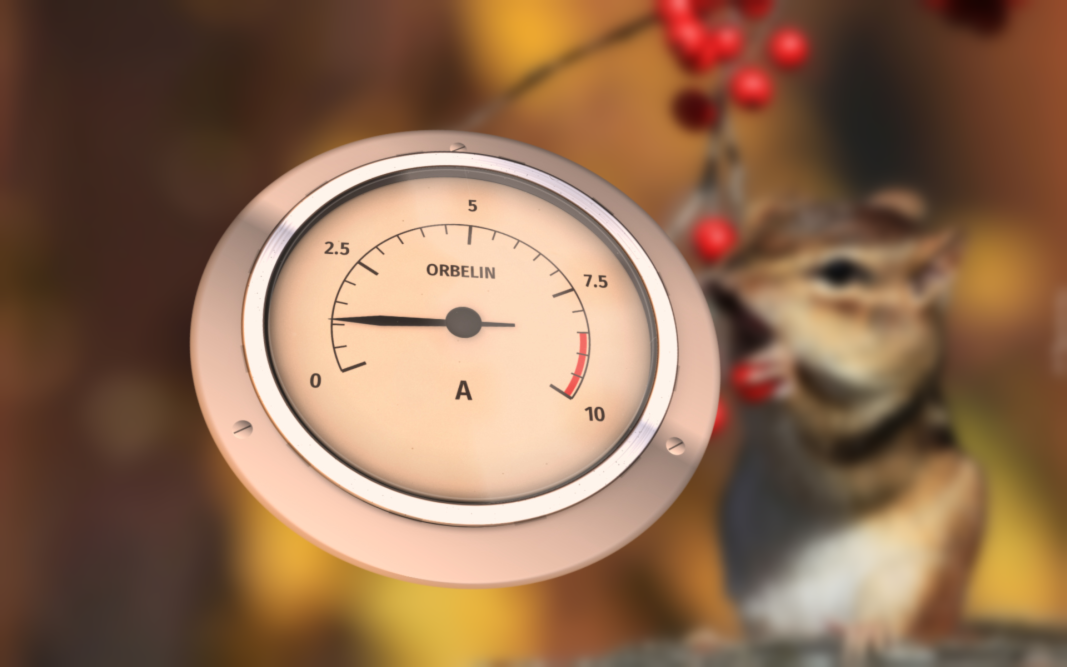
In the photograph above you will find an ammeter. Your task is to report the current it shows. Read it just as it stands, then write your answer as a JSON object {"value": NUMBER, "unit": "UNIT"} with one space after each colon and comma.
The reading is {"value": 1, "unit": "A"}
